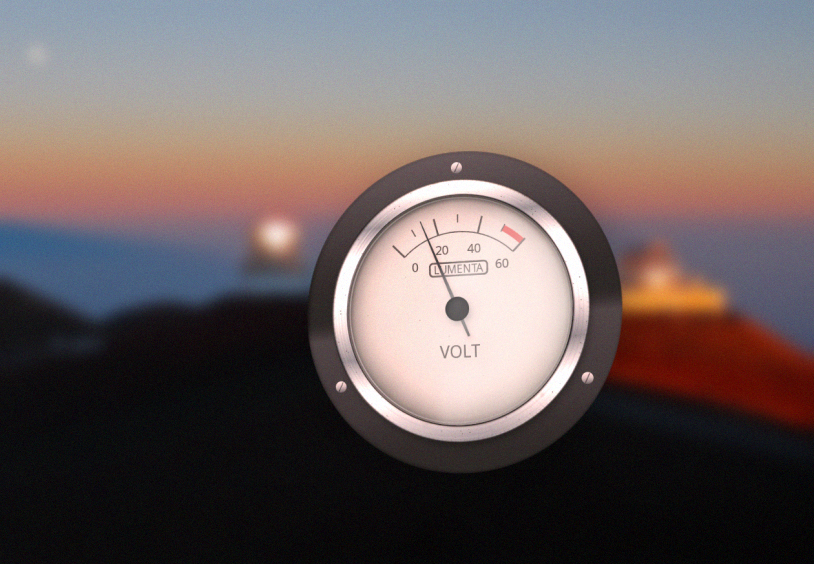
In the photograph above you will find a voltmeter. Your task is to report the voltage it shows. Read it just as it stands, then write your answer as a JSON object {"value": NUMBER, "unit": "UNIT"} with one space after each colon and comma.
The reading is {"value": 15, "unit": "V"}
